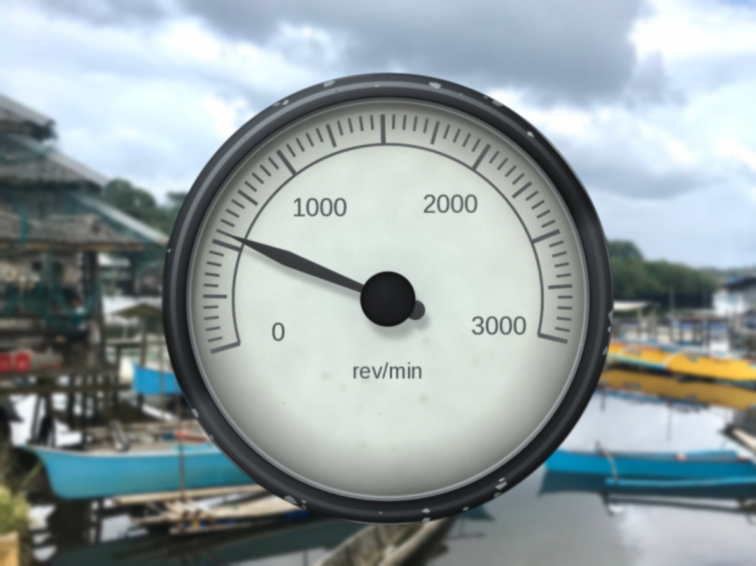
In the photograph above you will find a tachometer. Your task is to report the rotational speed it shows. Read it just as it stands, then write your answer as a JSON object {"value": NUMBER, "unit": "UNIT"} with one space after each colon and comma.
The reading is {"value": 550, "unit": "rpm"}
